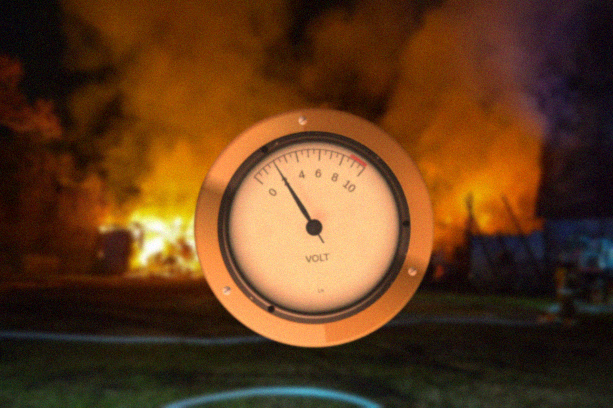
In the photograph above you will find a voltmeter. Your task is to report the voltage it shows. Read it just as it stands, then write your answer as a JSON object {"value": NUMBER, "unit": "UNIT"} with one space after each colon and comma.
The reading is {"value": 2, "unit": "V"}
